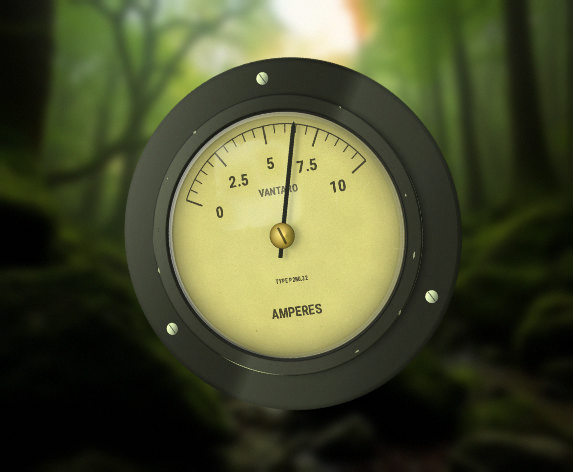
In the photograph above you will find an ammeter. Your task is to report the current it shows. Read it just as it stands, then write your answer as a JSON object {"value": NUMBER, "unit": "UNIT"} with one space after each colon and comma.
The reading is {"value": 6.5, "unit": "A"}
